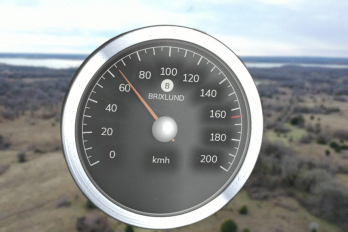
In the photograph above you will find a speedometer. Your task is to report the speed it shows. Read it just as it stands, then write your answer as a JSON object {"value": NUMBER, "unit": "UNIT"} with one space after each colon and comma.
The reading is {"value": 65, "unit": "km/h"}
